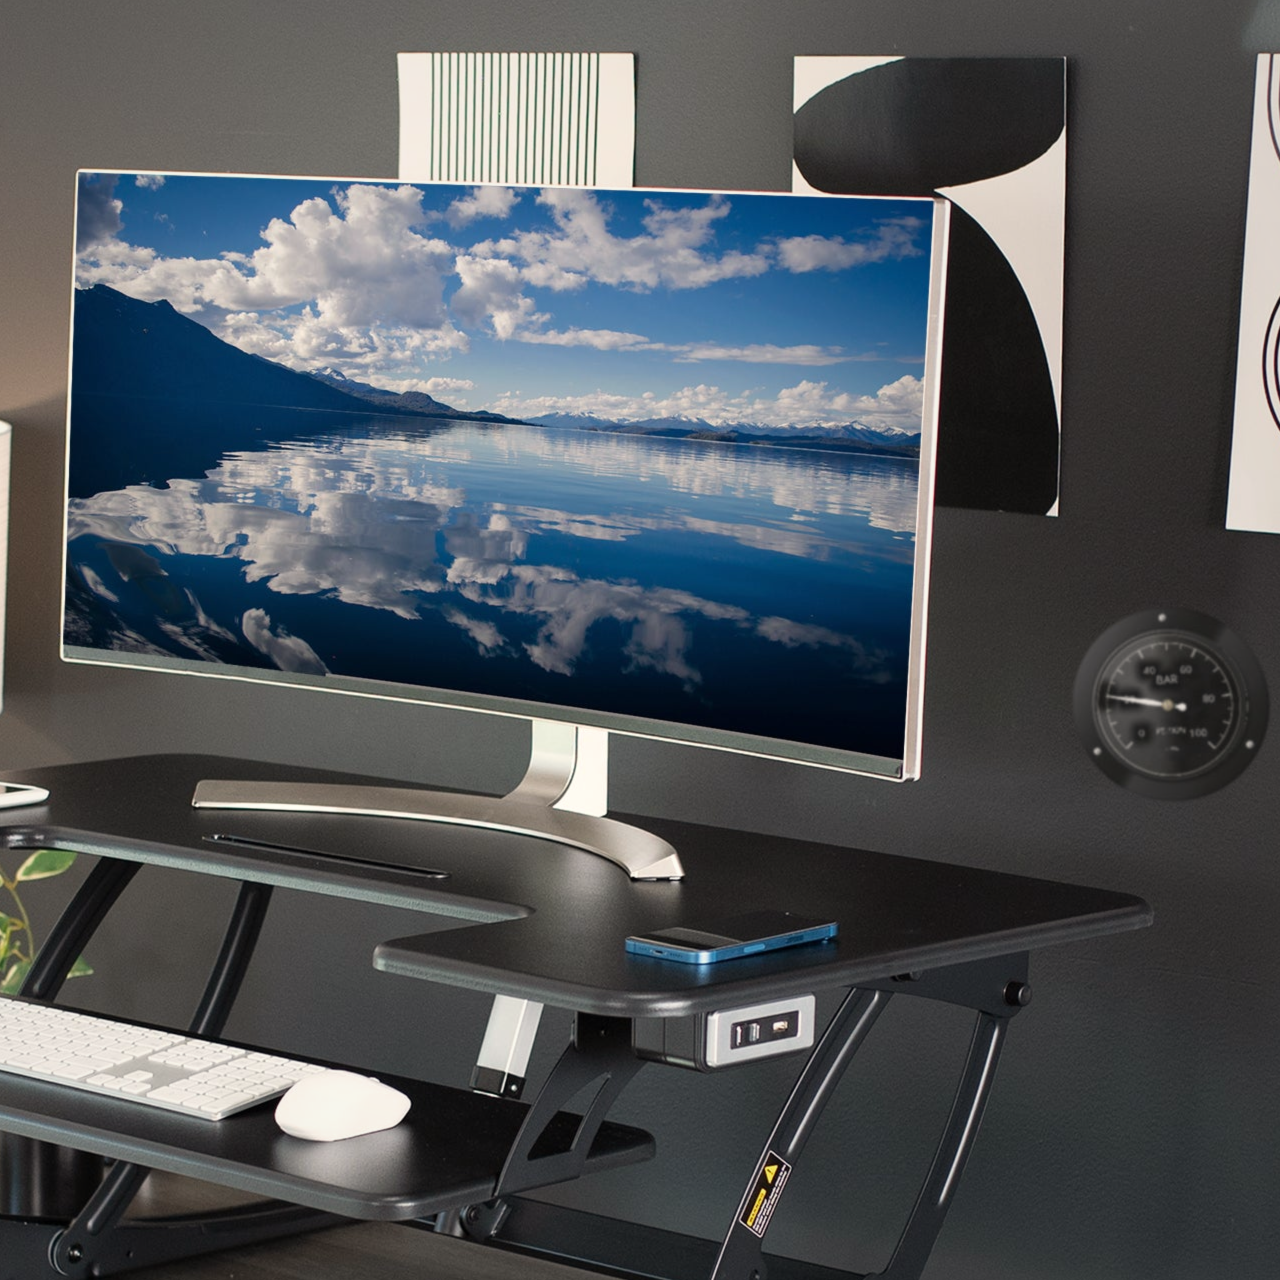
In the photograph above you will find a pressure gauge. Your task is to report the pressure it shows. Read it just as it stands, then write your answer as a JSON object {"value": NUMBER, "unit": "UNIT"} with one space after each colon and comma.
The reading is {"value": 20, "unit": "bar"}
